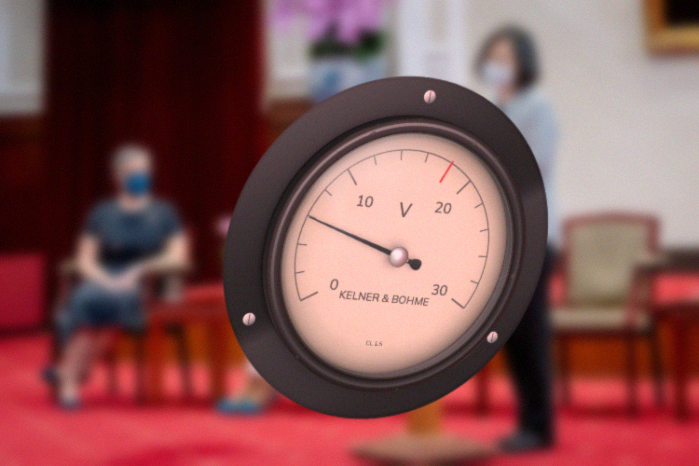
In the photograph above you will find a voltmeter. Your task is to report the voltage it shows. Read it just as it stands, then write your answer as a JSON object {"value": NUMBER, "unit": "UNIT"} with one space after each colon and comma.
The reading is {"value": 6, "unit": "V"}
